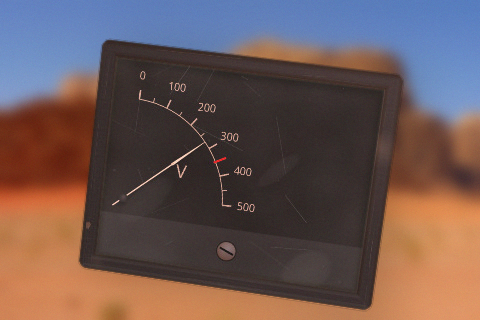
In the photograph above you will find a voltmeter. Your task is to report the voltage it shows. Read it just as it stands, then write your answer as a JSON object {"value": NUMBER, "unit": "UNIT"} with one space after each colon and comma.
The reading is {"value": 275, "unit": "V"}
